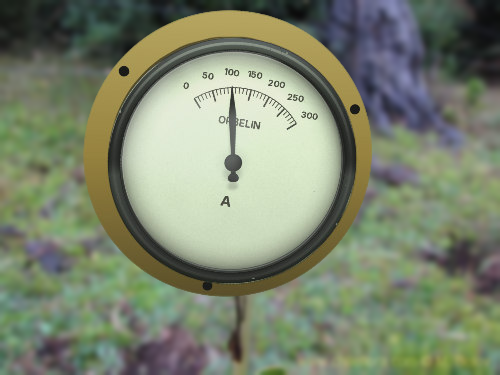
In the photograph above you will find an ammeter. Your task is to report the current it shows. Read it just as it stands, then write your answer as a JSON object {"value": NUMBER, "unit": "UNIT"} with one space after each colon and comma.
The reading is {"value": 100, "unit": "A"}
